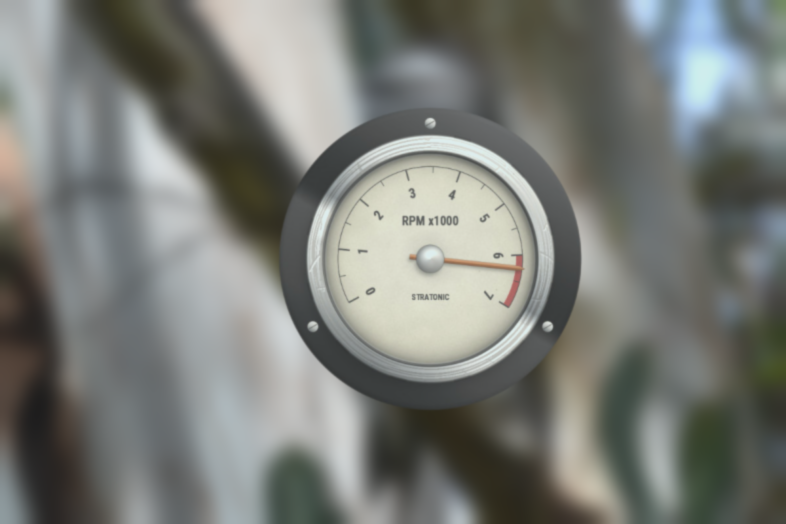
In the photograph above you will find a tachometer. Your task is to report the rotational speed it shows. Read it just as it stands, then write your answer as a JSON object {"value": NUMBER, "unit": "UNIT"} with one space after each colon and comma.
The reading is {"value": 6250, "unit": "rpm"}
